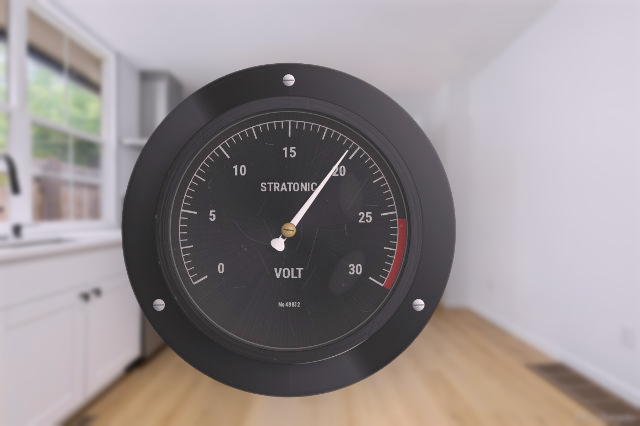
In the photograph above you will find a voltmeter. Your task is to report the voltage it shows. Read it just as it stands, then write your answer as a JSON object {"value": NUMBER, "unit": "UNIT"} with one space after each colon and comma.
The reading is {"value": 19.5, "unit": "V"}
